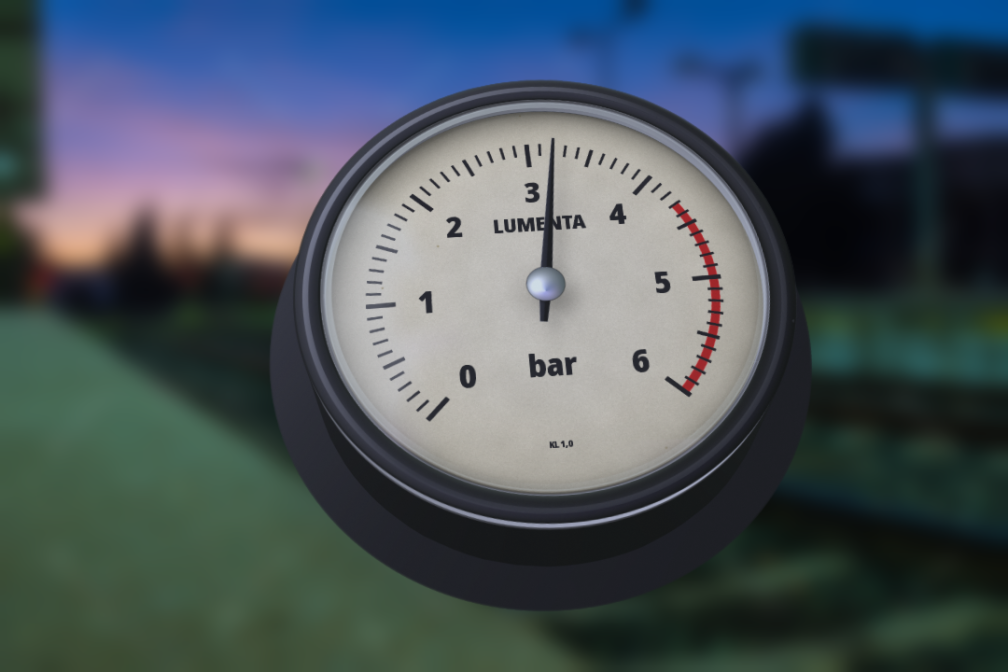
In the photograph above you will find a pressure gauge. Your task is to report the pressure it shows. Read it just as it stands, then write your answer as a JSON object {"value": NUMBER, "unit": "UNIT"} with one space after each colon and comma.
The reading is {"value": 3.2, "unit": "bar"}
